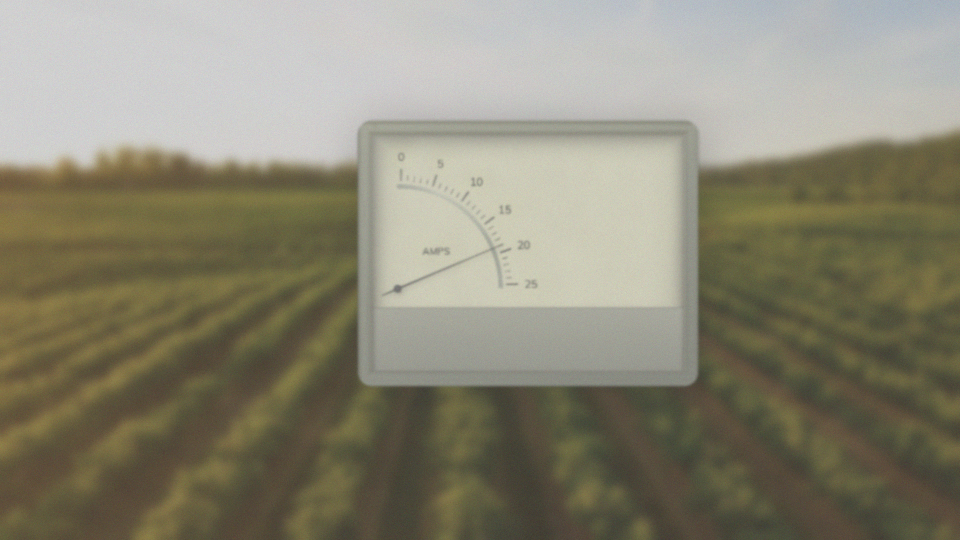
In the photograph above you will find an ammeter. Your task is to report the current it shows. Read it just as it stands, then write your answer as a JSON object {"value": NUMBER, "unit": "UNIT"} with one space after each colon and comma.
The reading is {"value": 19, "unit": "A"}
